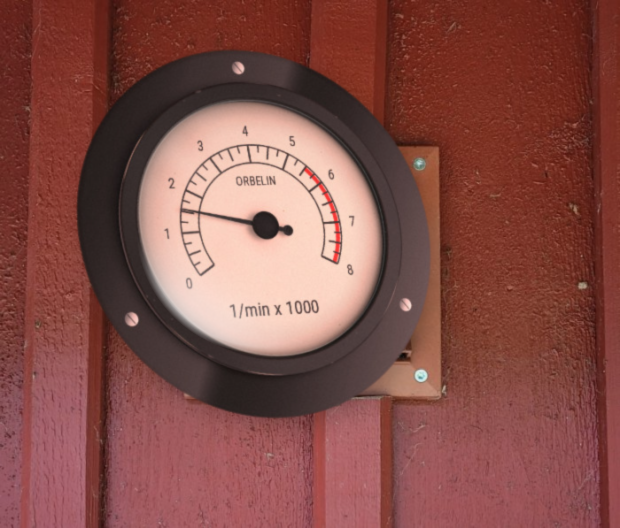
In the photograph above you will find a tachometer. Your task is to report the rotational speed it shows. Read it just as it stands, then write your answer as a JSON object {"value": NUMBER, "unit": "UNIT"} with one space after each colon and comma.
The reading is {"value": 1500, "unit": "rpm"}
